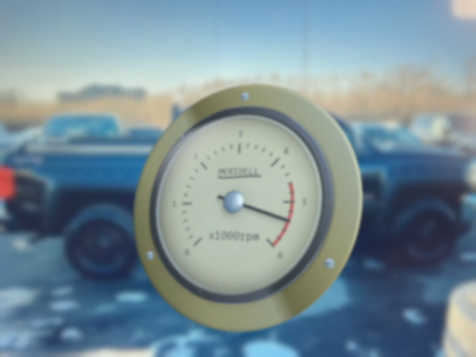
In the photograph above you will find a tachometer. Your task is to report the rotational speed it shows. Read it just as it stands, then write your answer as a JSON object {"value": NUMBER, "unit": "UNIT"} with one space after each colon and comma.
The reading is {"value": 5400, "unit": "rpm"}
